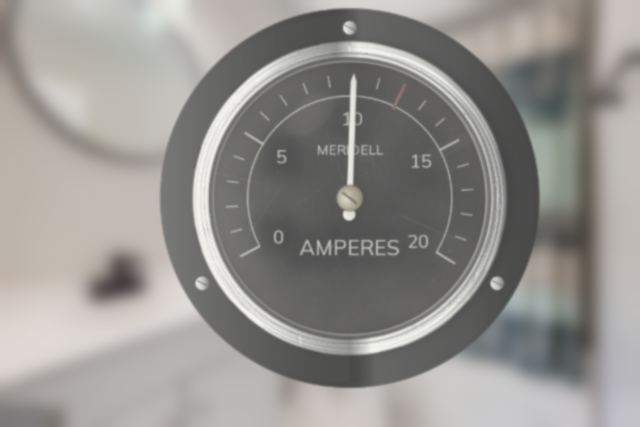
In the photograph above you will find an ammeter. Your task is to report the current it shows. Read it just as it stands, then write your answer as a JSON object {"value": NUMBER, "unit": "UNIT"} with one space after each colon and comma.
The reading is {"value": 10, "unit": "A"}
